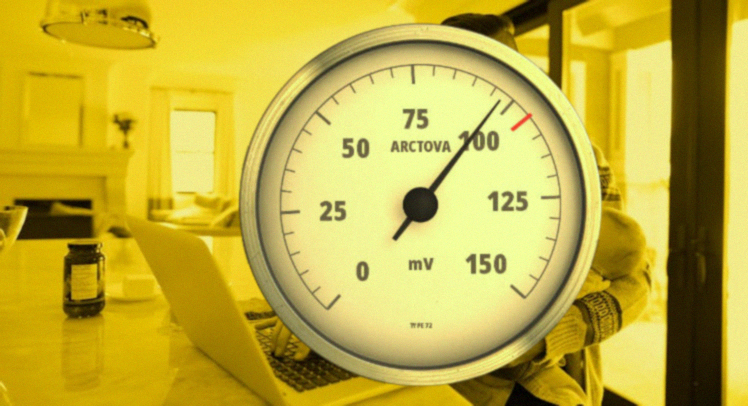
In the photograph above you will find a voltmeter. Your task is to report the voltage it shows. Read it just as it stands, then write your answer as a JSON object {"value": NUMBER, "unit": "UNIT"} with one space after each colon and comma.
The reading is {"value": 97.5, "unit": "mV"}
